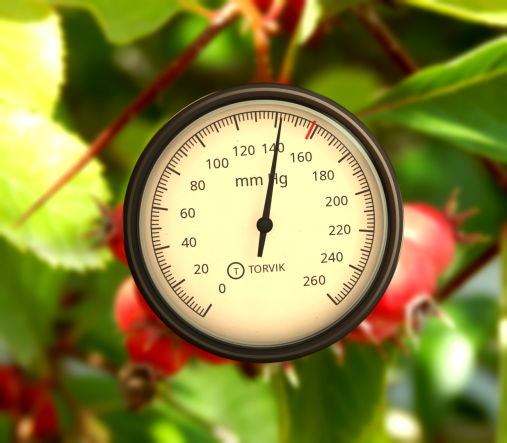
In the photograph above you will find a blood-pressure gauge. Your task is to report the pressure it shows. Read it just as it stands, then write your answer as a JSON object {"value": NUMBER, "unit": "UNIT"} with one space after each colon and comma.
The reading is {"value": 142, "unit": "mmHg"}
